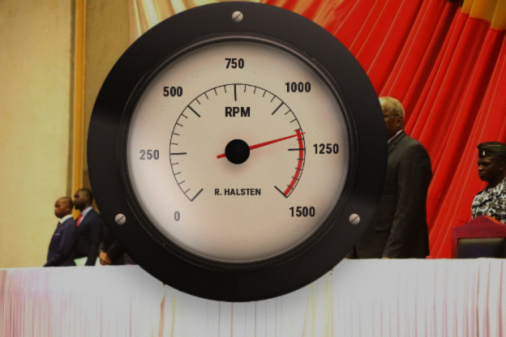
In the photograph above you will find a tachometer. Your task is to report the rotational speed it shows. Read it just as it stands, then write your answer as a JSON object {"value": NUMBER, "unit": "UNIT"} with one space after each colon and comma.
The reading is {"value": 1175, "unit": "rpm"}
